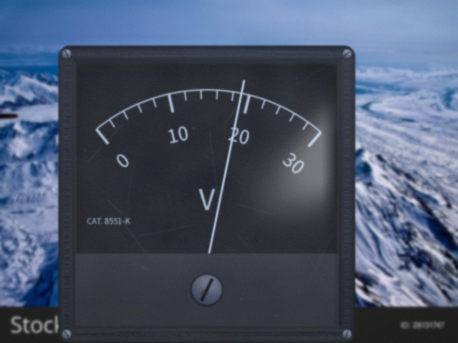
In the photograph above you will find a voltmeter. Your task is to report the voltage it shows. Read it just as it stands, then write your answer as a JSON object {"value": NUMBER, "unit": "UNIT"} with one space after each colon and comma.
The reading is {"value": 19, "unit": "V"}
